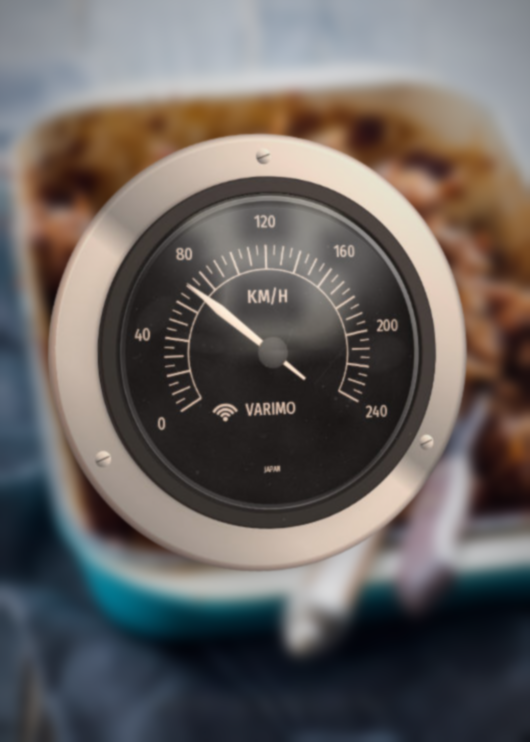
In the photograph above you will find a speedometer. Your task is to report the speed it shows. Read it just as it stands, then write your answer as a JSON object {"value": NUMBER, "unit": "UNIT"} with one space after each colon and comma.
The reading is {"value": 70, "unit": "km/h"}
